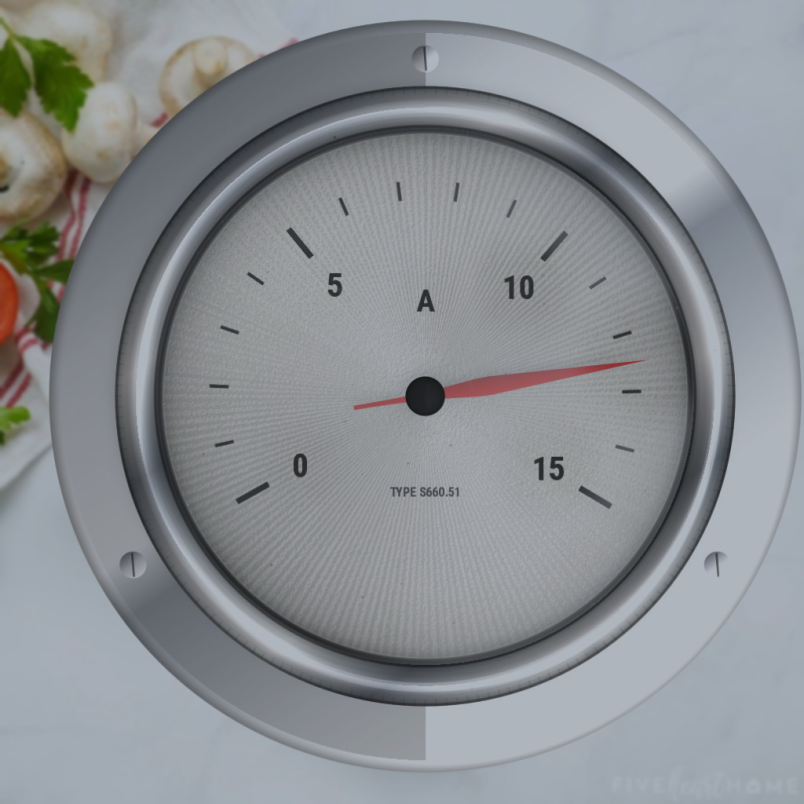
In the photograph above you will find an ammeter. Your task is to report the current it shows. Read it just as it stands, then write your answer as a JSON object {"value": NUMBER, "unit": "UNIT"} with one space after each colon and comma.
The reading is {"value": 12.5, "unit": "A"}
